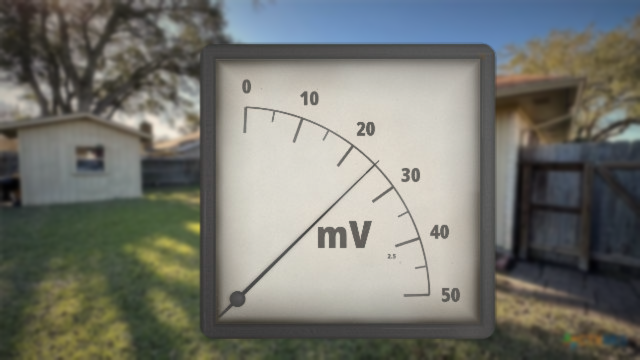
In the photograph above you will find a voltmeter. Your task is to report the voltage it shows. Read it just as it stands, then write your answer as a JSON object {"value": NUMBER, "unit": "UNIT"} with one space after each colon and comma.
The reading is {"value": 25, "unit": "mV"}
